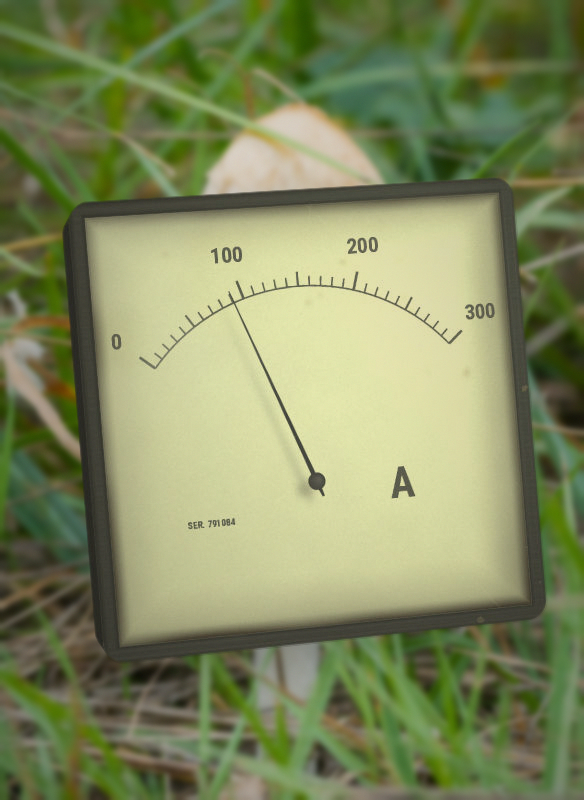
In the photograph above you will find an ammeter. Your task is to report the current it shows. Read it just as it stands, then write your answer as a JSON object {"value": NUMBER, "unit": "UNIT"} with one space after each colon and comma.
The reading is {"value": 90, "unit": "A"}
